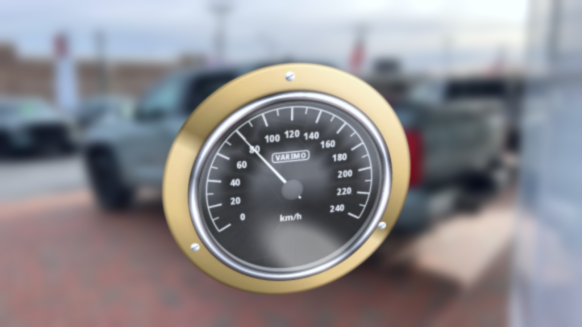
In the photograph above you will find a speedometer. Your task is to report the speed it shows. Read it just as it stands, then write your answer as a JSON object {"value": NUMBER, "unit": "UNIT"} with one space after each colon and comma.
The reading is {"value": 80, "unit": "km/h"}
